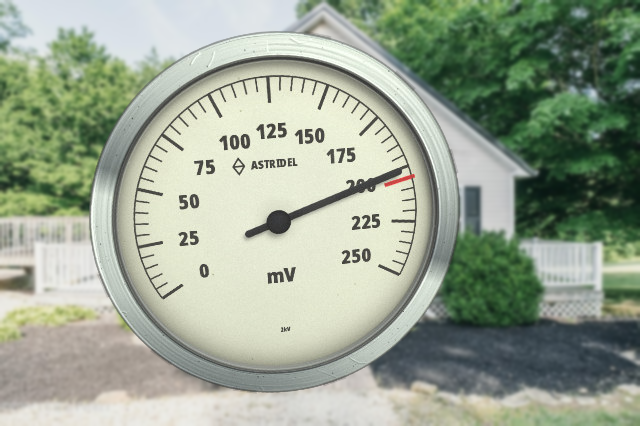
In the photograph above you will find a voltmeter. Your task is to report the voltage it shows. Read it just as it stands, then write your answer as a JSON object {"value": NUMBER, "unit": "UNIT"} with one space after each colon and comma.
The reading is {"value": 200, "unit": "mV"}
